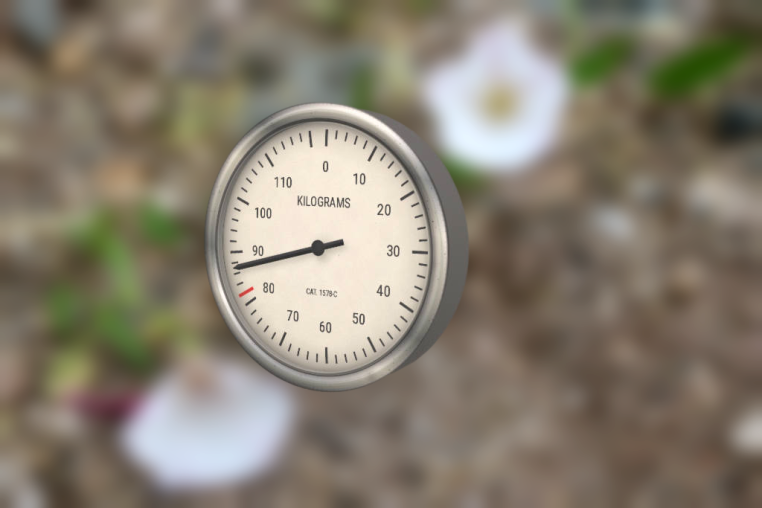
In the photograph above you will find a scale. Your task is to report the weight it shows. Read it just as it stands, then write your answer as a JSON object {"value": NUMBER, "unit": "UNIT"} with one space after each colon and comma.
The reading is {"value": 87, "unit": "kg"}
